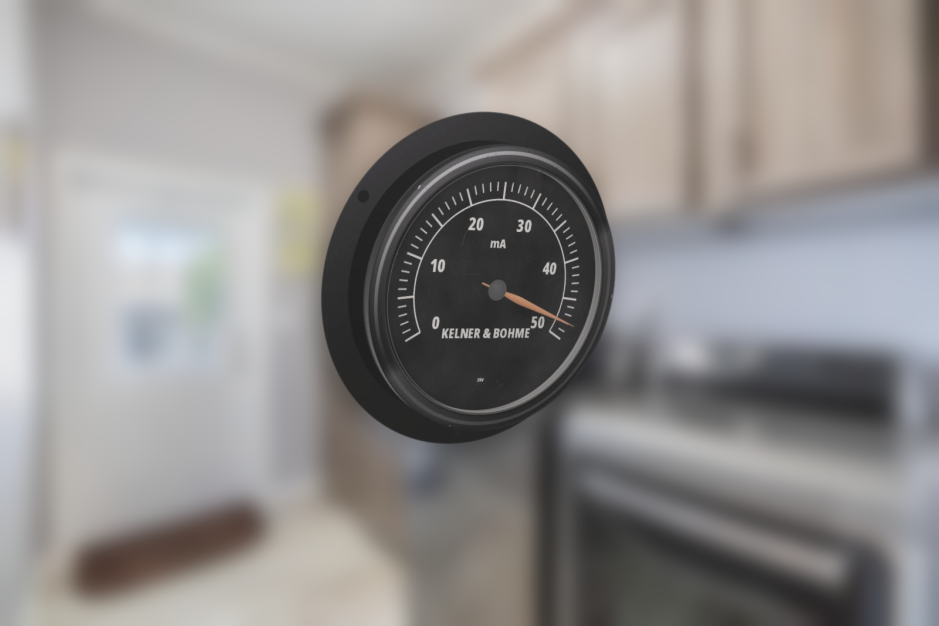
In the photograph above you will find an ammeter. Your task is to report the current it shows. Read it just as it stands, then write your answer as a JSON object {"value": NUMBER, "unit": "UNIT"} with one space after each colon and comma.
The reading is {"value": 48, "unit": "mA"}
